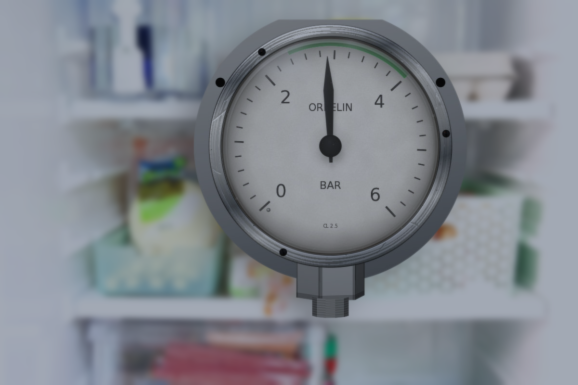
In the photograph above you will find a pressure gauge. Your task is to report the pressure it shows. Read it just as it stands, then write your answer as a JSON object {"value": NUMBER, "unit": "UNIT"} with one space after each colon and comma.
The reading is {"value": 2.9, "unit": "bar"}
